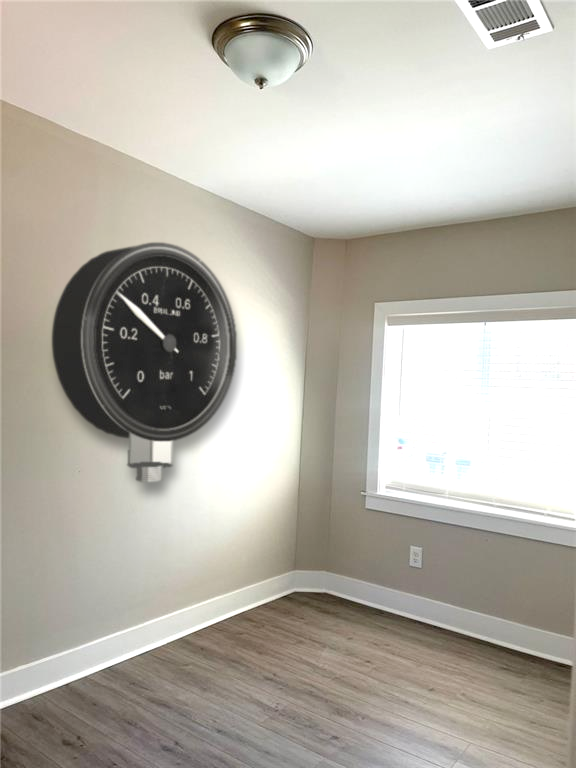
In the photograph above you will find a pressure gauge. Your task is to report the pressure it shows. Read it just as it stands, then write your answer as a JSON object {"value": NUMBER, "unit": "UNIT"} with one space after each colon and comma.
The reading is {"value": 0.3, "unit": "bar"}
